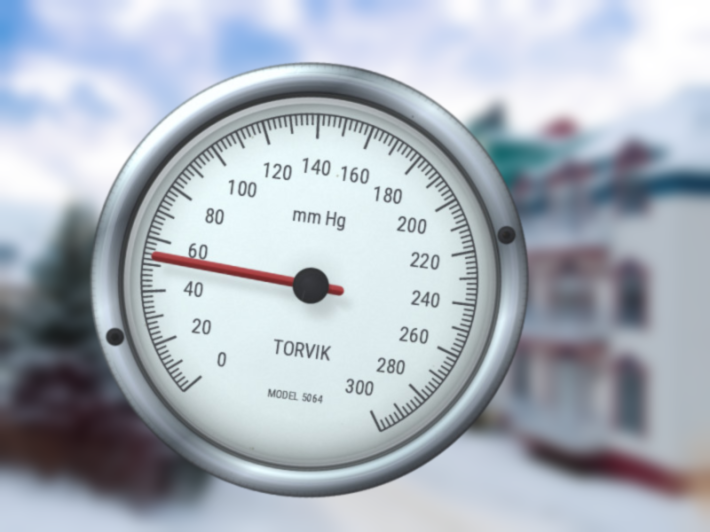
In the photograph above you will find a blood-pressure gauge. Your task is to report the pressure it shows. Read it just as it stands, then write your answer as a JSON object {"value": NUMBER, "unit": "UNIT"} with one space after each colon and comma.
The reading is {"value": 54, "unit": "mmHg"}
